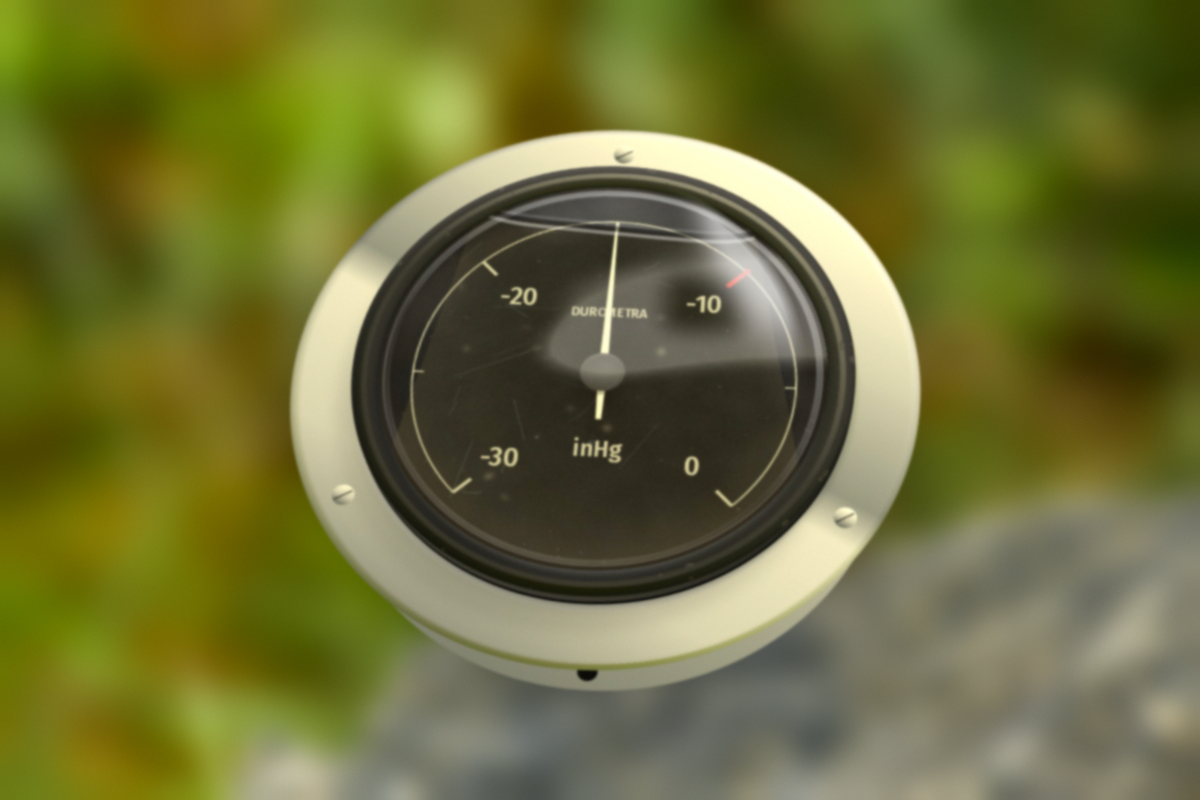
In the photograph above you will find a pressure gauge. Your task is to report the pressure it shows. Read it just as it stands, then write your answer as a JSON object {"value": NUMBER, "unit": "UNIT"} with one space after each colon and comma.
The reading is {"value": -15, "unit": "inHg"}
